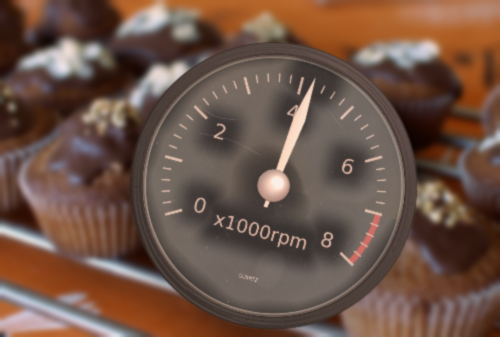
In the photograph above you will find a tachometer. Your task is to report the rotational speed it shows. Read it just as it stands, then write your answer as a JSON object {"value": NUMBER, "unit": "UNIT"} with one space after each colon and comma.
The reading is {"value": 4200, "unit": "rpm"}
